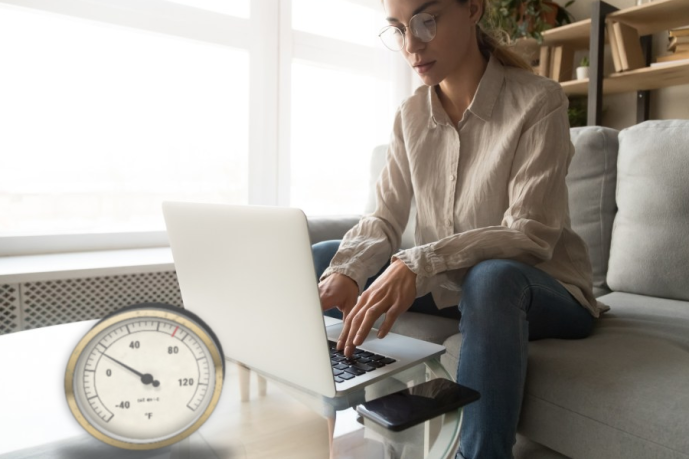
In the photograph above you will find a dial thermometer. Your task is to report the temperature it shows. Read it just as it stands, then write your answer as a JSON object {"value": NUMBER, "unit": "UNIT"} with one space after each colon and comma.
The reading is {"value": 16, "unit": "°F"}
